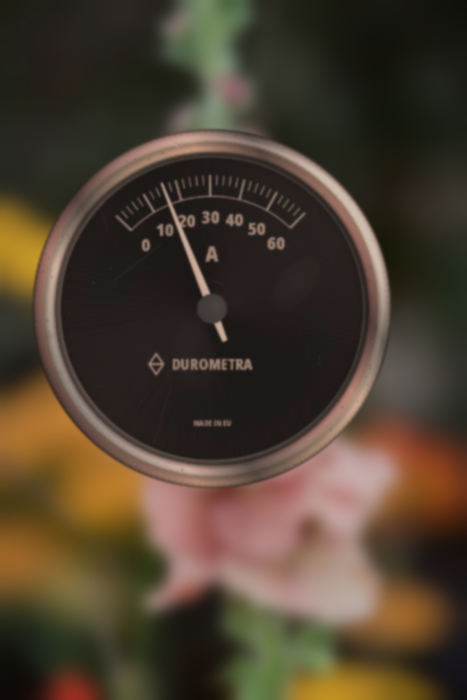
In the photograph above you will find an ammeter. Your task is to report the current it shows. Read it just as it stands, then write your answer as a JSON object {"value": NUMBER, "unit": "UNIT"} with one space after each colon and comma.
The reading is {"value": 16, "unit": "A"}
